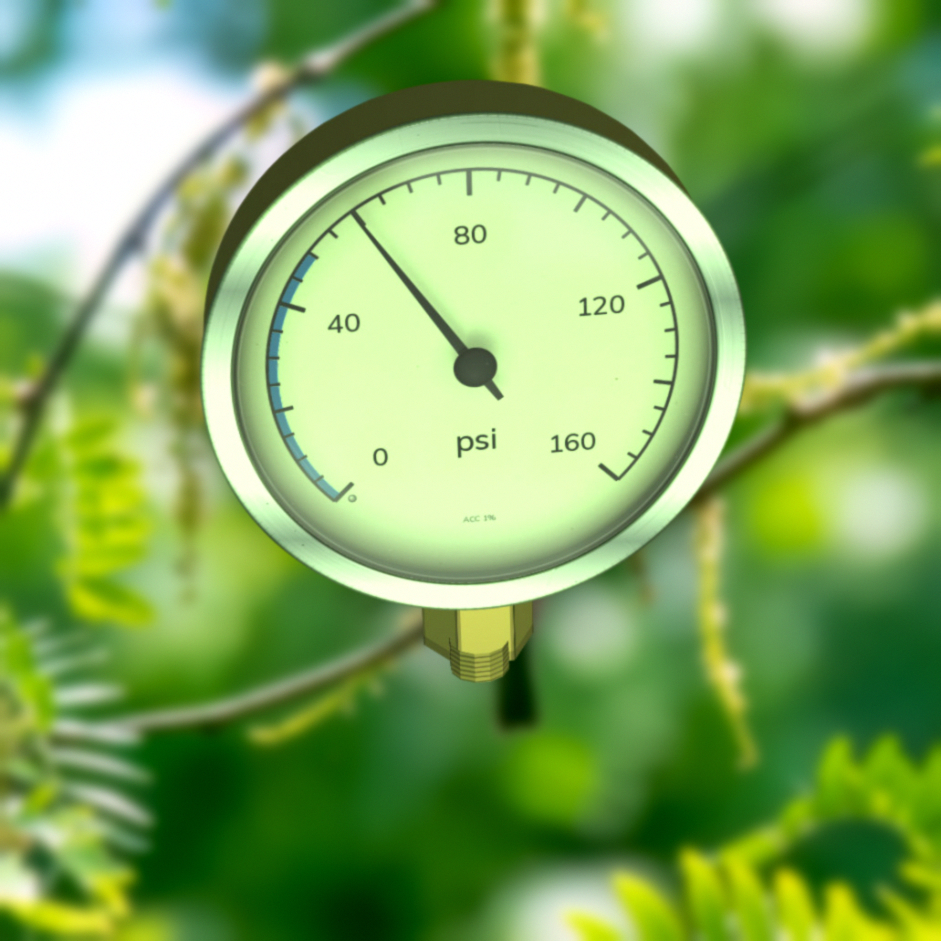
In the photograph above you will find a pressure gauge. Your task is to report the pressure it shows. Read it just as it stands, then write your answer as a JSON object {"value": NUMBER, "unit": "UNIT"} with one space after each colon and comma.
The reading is {"value": 60, "unit": "psi"}
